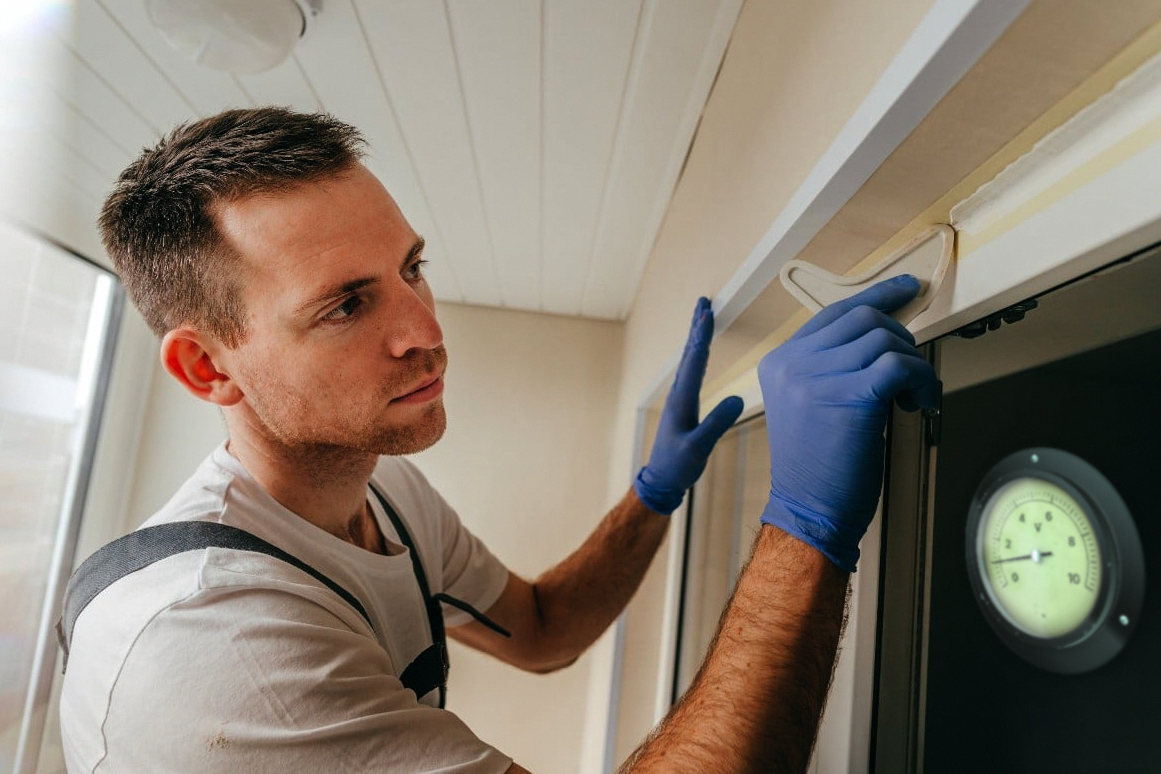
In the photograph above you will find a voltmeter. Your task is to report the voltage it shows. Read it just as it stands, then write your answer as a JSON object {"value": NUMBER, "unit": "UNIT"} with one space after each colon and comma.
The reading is {"value": 1, "unit": "V"}
